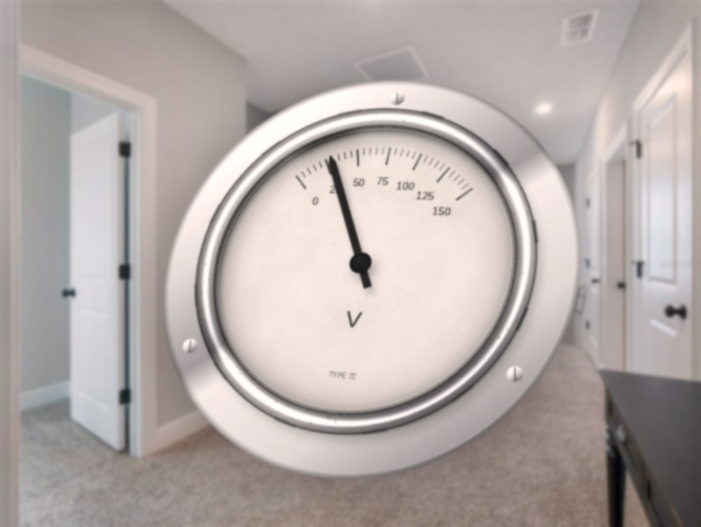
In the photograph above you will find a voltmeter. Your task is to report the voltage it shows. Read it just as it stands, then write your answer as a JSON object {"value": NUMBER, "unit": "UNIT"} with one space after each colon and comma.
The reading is {"value": 30, "unit": "V"}
